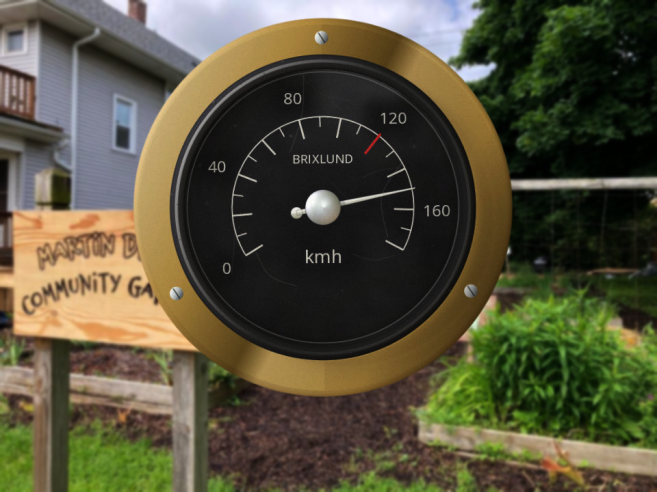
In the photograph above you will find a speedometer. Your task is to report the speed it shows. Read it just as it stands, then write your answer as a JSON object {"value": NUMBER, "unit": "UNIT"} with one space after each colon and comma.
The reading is {"value": 150, "unit": "km/h"}
